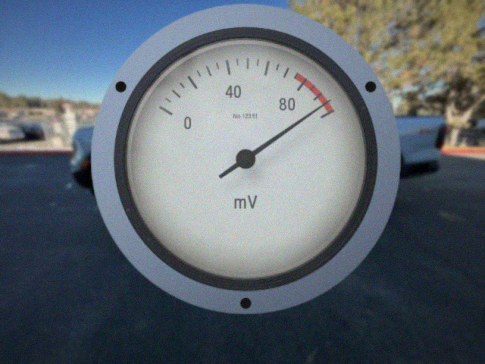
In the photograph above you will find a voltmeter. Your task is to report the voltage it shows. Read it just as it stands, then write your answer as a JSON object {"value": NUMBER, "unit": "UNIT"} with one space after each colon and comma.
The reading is {"value": 95, "unit": "mV"}
